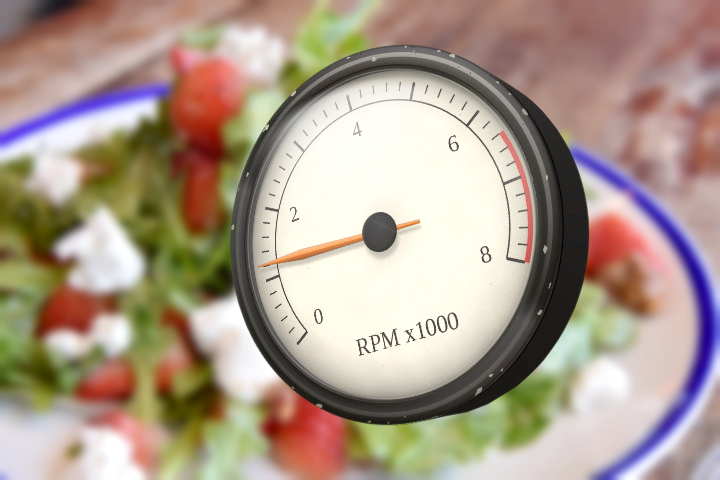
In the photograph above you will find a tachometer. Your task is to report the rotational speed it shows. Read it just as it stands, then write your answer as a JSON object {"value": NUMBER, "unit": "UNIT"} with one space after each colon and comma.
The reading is {"value": 1200, "unit": "rpm"}
